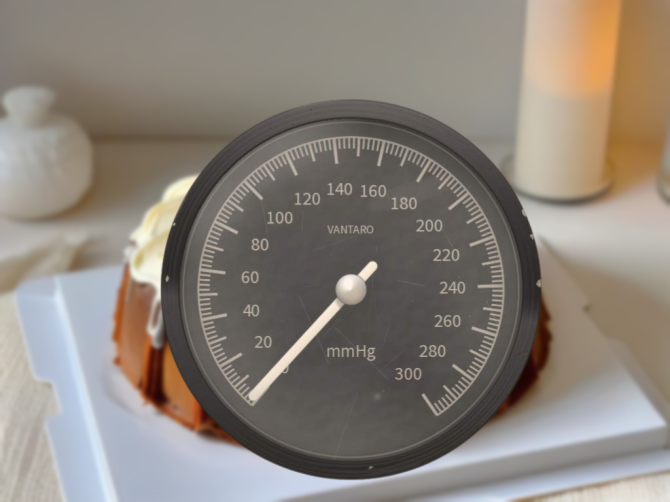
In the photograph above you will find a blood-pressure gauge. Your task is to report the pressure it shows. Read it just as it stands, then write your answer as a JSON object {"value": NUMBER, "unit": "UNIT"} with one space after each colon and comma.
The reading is {"value": 2, "unit": "mmHg"}
